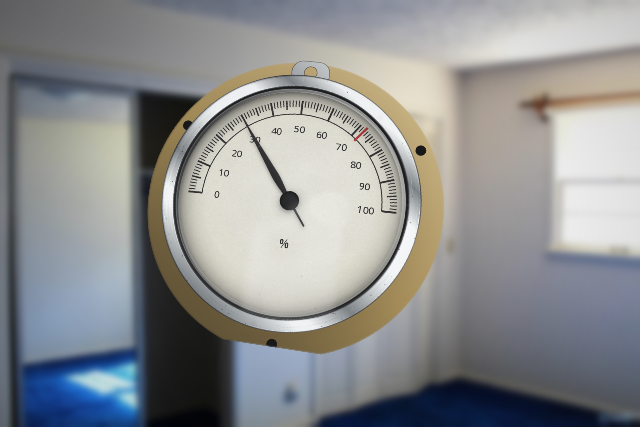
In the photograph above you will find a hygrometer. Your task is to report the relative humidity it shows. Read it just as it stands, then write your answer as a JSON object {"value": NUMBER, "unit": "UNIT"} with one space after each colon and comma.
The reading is {"value": 30, "unit": "%"}
